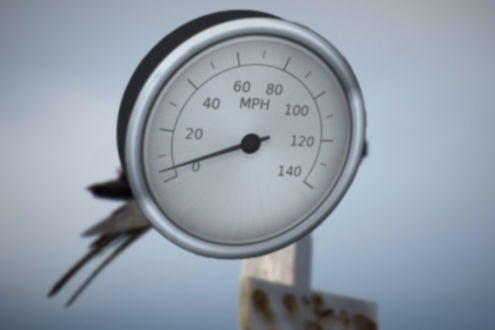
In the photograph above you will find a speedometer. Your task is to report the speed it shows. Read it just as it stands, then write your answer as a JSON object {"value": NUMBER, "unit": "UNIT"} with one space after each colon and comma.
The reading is {"value": 5, "unit": "mph"}
